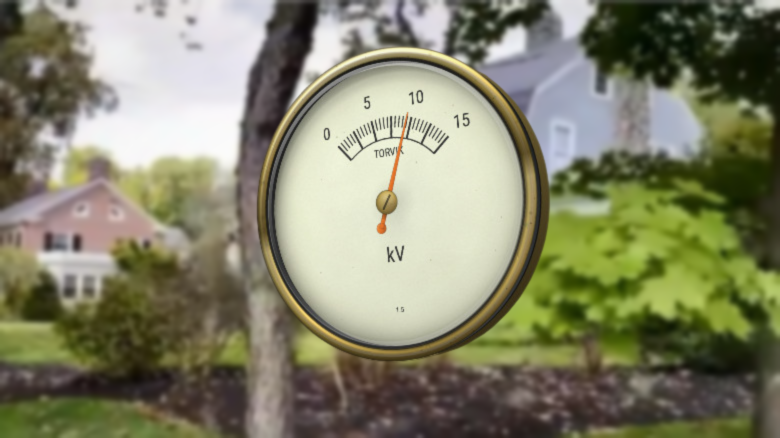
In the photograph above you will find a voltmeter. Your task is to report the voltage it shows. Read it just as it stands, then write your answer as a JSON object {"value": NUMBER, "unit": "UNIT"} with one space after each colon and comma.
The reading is {"value": 10, "unit": "kV"}
